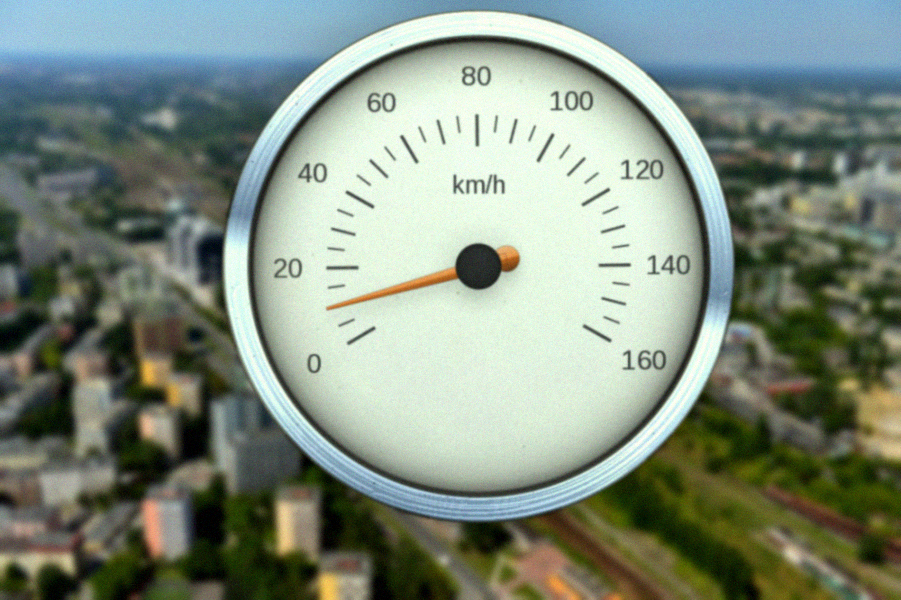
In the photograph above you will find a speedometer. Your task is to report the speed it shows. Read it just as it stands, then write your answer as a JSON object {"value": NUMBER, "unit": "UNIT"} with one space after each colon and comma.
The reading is {"value": 10, "unit": "km/h"}
